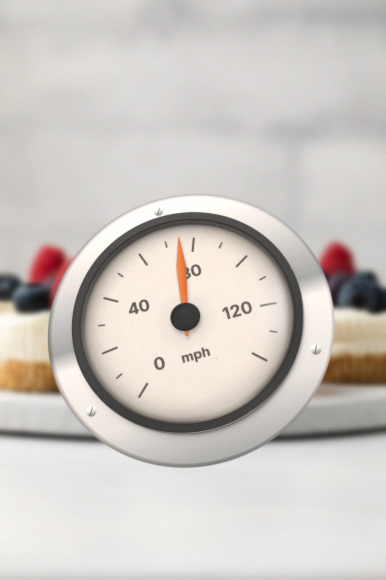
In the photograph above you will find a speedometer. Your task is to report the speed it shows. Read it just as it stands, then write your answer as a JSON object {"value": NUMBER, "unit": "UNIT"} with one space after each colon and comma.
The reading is {"value": 75, "unit": "mph"}
